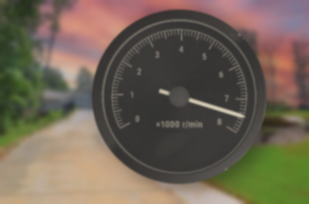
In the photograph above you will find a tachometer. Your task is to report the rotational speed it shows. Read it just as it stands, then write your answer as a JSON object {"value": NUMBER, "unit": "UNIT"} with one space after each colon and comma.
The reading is {"value": 7500, "unit": "rpm"}
